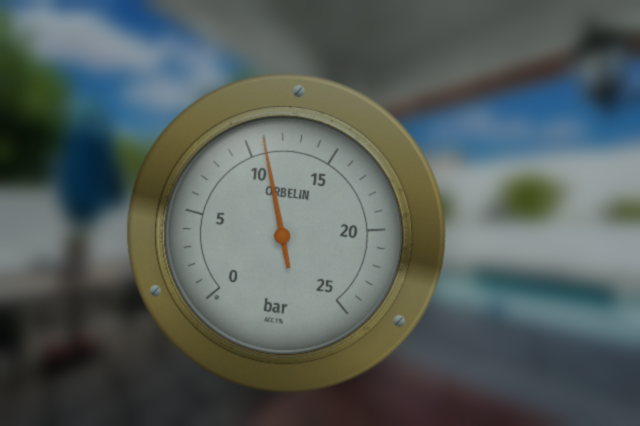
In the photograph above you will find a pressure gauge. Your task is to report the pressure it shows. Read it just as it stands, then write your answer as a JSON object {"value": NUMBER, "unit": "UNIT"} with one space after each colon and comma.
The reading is {"value": 11, "unit": "bar"}
